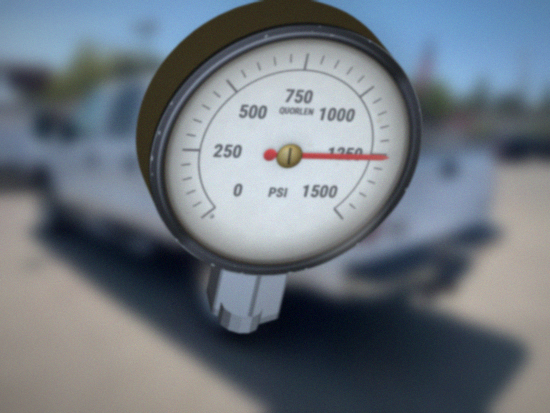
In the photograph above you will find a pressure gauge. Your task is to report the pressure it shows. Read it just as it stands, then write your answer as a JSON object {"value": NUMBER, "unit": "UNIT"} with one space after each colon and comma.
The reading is {"value": 1250, "unit": "psi"}
